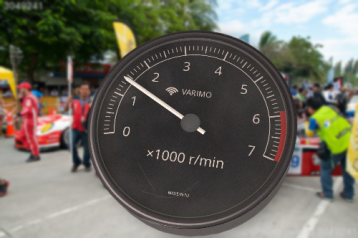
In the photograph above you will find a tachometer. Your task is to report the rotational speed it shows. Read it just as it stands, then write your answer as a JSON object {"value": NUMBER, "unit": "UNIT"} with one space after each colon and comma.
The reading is {"value": 1400, "unit": "rpm"}
